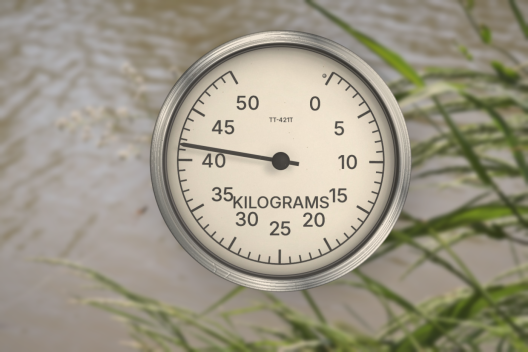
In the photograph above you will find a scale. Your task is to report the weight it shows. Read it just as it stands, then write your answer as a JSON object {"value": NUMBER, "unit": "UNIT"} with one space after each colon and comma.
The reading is {"value": 41.5, "unit": "kg"}
